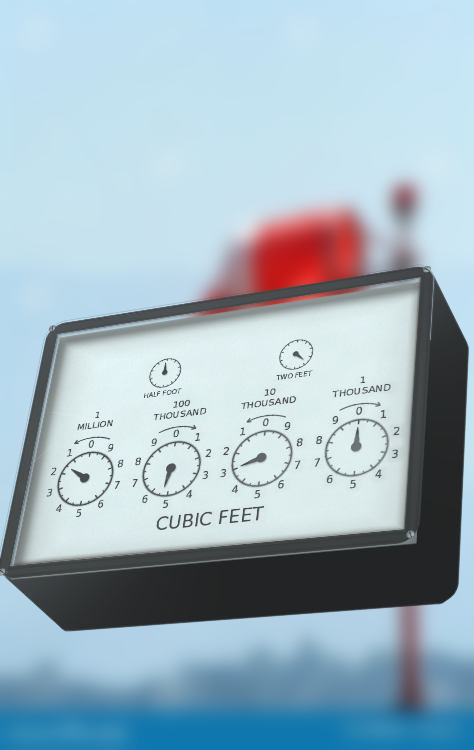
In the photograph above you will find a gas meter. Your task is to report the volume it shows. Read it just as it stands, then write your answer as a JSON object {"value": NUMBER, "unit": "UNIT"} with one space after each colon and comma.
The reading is {"value": 153000, "unit": "ft³"}
